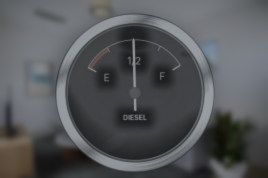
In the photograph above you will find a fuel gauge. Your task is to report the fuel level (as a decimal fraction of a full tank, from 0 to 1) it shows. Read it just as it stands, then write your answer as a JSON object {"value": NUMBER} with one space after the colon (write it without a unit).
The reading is {"value": 0.5}
